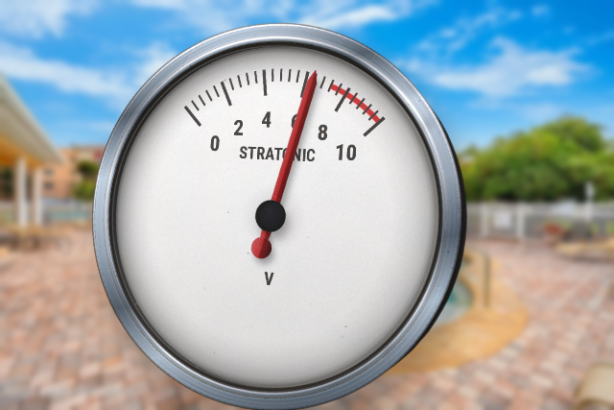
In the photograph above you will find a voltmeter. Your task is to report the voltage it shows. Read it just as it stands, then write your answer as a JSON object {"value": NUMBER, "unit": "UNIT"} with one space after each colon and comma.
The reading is {"value": 6.4, "unit": "V"}
